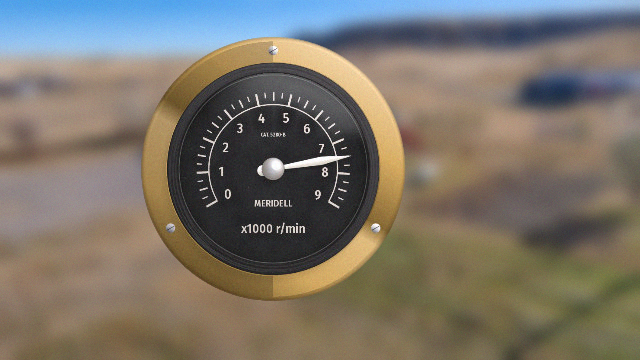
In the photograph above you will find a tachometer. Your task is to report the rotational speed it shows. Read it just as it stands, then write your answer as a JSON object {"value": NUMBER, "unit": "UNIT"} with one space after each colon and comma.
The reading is {"value": 7500, "unit": "rpm"}
